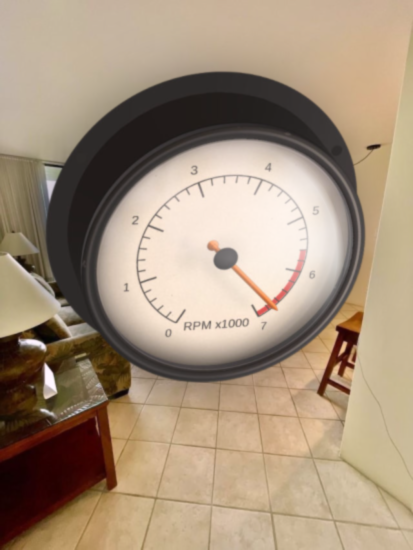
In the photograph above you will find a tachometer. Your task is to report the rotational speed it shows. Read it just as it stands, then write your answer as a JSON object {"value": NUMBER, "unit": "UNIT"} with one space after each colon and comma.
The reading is {"value": 6700, "unit": "rpm"}
